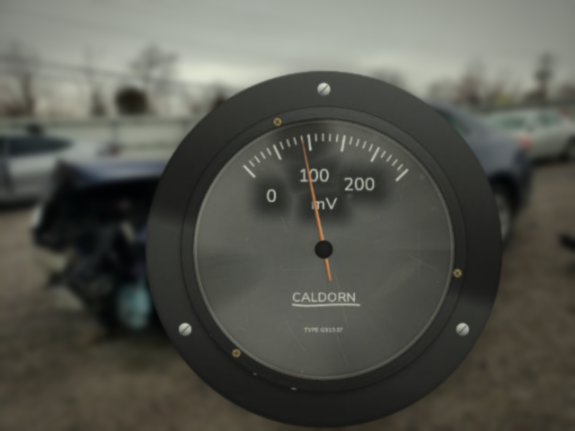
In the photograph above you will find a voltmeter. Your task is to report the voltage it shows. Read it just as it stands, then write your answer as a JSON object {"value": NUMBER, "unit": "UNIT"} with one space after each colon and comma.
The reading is {"value": 90, "unit": "mV"}
